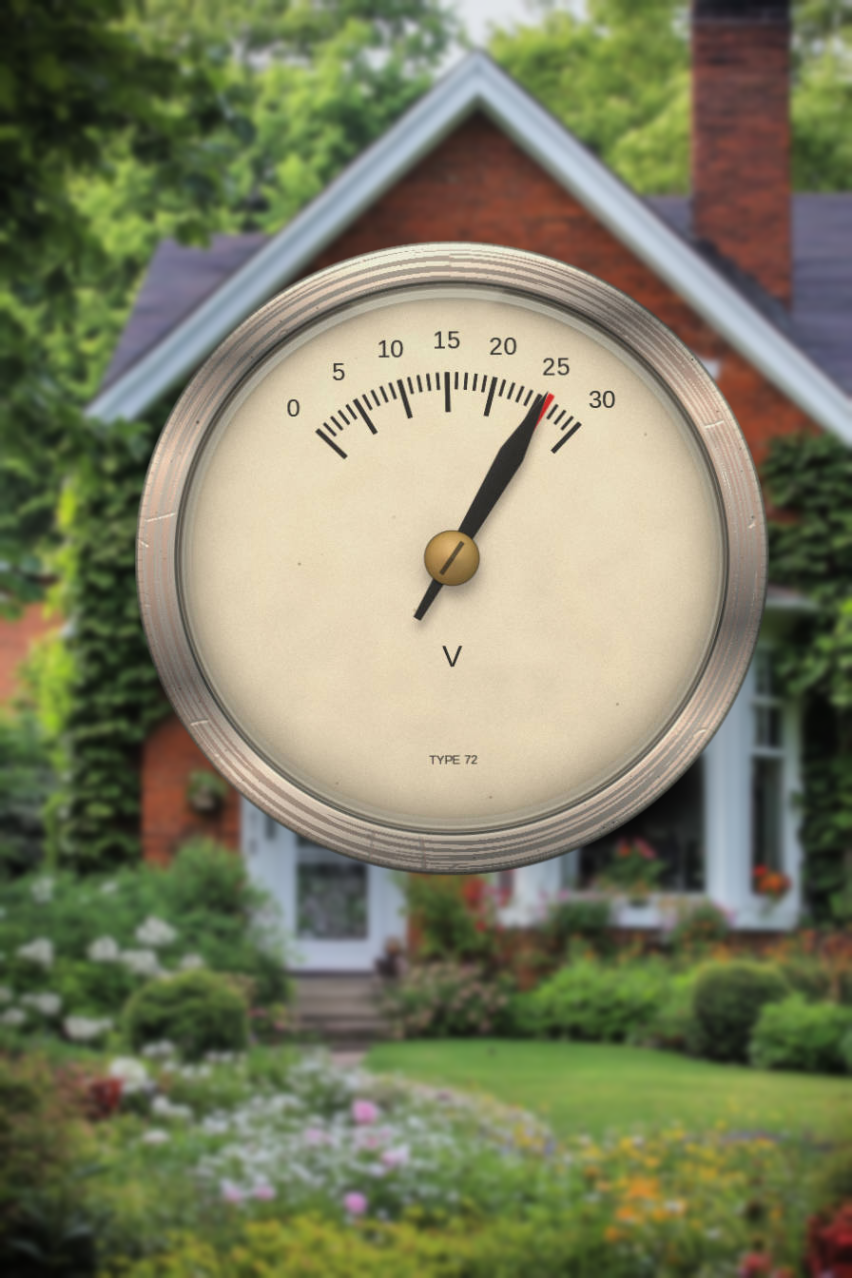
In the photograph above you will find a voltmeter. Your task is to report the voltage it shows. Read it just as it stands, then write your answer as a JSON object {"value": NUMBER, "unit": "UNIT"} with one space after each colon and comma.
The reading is {"value": 25.5, "unit": "V"}
